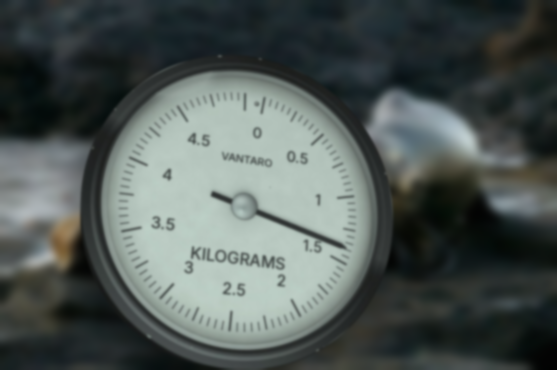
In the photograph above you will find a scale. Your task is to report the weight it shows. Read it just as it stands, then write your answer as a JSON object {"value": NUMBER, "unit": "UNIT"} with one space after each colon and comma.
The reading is {"value": 1.4, "unit": "kg"}
